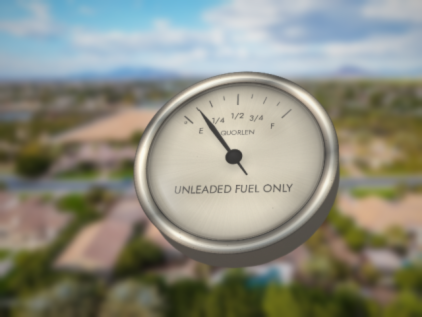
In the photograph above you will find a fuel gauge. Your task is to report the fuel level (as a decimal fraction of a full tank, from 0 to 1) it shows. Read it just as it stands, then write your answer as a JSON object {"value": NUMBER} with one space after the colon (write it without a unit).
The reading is {"value": 0.125}
